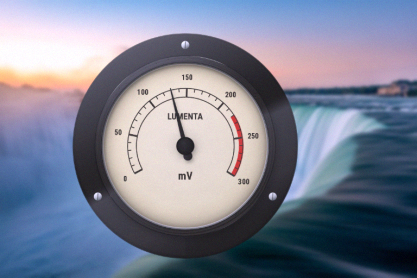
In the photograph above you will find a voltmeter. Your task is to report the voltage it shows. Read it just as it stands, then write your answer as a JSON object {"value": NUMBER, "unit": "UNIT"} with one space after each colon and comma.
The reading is {"value": 130, "unit": "mV"}
